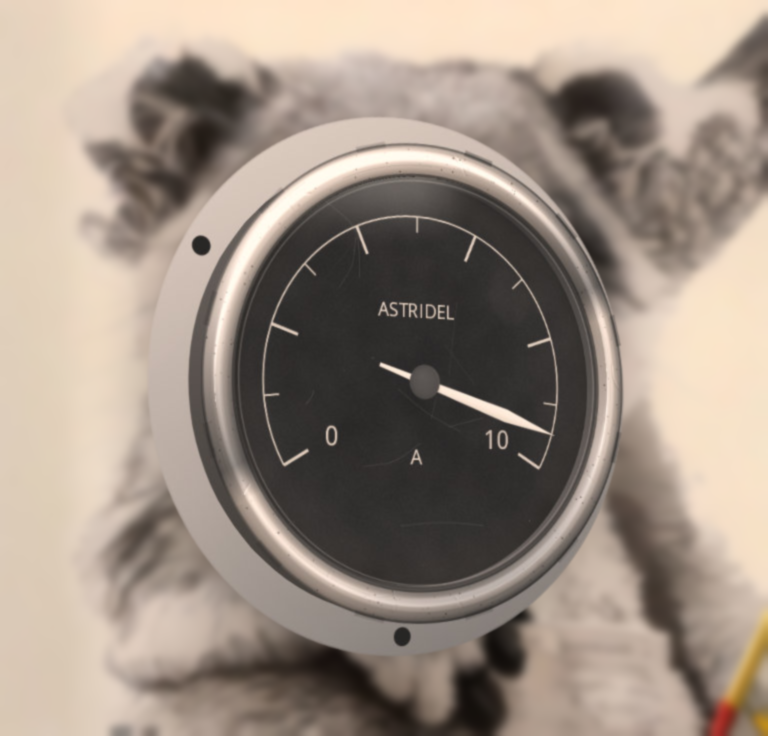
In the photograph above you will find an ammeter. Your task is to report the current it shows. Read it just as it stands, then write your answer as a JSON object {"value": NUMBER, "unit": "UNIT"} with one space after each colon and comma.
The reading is {"value": 9.5, "unit": "A"}
